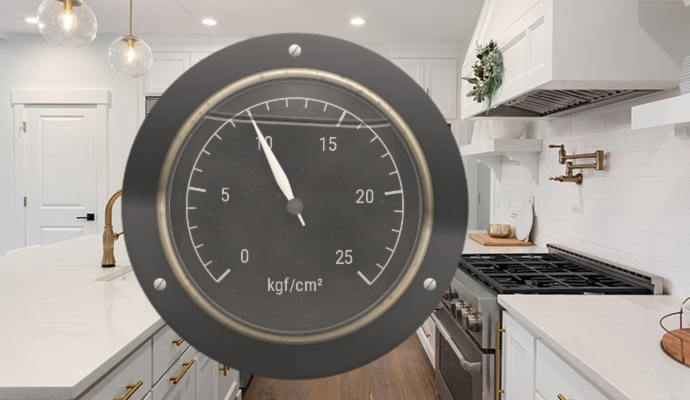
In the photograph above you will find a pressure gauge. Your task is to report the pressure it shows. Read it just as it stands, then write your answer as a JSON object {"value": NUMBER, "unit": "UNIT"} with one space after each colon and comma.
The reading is {"value": 10, "unit": "kg/cm²"}
